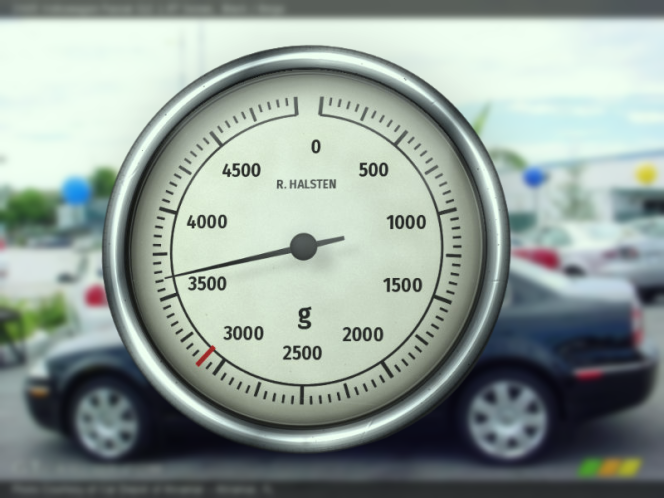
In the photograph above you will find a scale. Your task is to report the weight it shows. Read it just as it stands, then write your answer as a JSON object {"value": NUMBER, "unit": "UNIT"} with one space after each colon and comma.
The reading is {"value": 3600, "unit": "g"}
